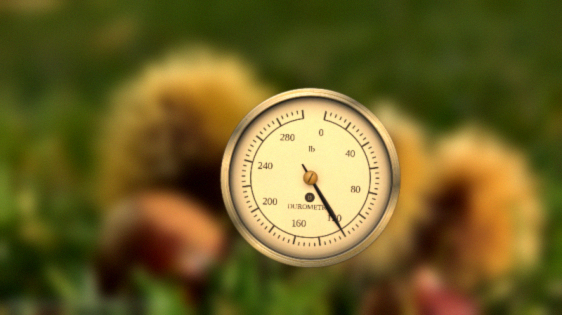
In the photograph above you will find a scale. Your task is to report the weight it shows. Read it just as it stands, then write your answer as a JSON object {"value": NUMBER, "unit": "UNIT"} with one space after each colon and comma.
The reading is {"value": 120, "unit": "lb"}
